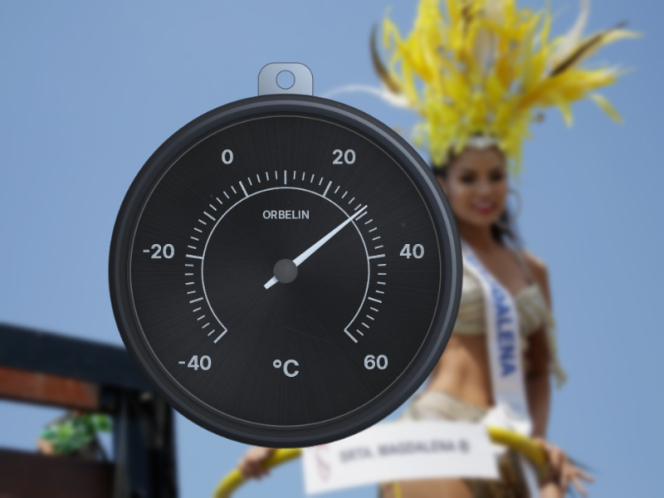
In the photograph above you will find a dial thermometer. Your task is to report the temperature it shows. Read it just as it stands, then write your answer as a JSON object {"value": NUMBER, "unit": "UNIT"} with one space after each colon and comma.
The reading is {"value": 29, "unit": "°C"}
